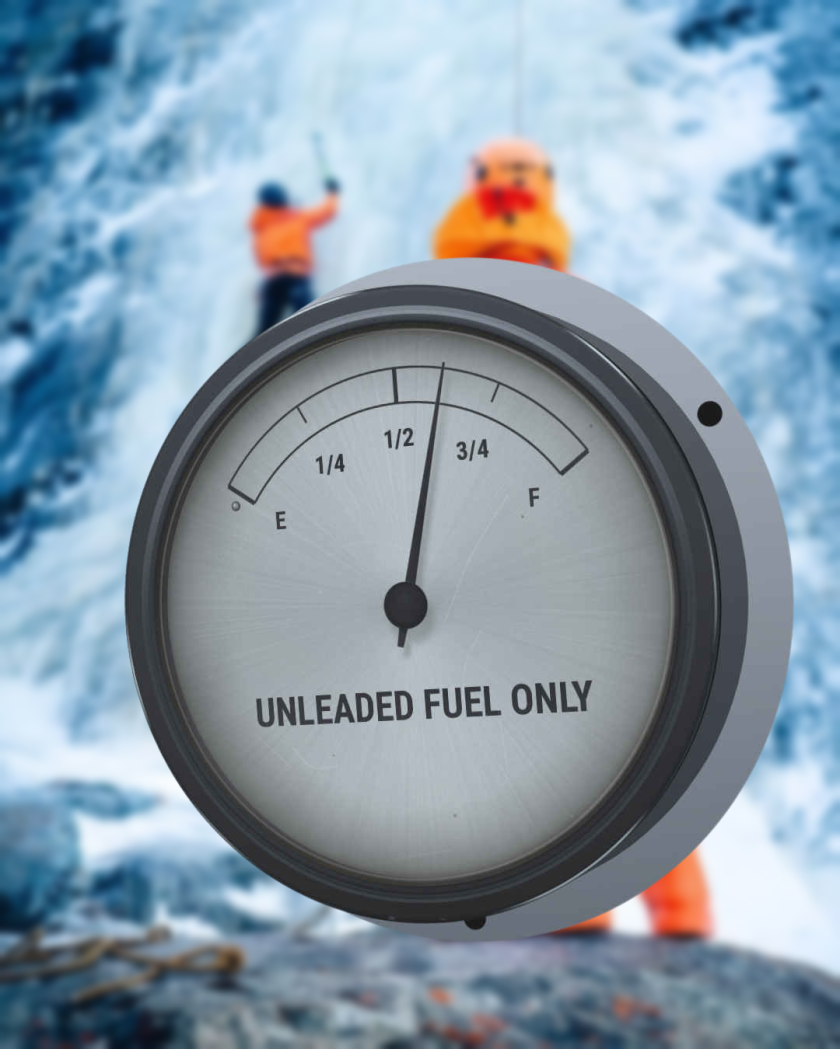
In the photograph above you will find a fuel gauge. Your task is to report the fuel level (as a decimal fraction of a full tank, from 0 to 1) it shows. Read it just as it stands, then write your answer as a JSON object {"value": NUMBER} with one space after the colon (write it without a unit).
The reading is {"value": 0.625}
